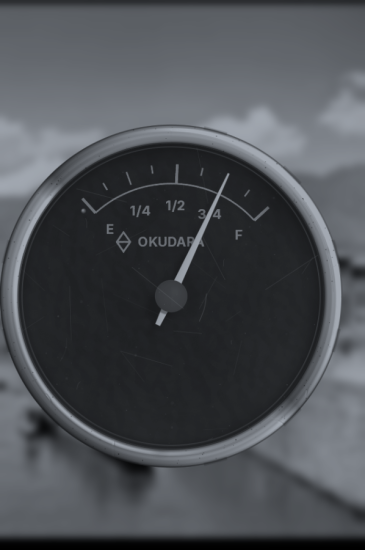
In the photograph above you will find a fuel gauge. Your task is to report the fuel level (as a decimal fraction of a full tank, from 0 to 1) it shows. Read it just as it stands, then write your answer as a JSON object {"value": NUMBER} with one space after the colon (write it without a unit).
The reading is {"value": 0.75}
